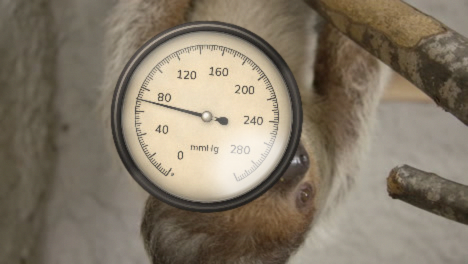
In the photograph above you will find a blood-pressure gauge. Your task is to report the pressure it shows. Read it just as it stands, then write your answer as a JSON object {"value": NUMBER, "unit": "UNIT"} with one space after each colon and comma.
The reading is {"value": 70, "unit": "mmHg"}
